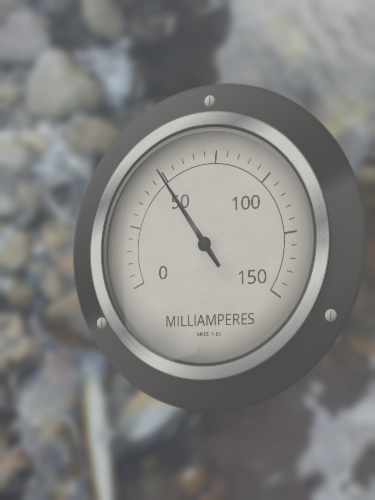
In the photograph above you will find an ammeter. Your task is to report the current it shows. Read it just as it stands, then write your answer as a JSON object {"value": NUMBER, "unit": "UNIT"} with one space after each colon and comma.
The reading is {"value": 50, "unit": "mA"}
